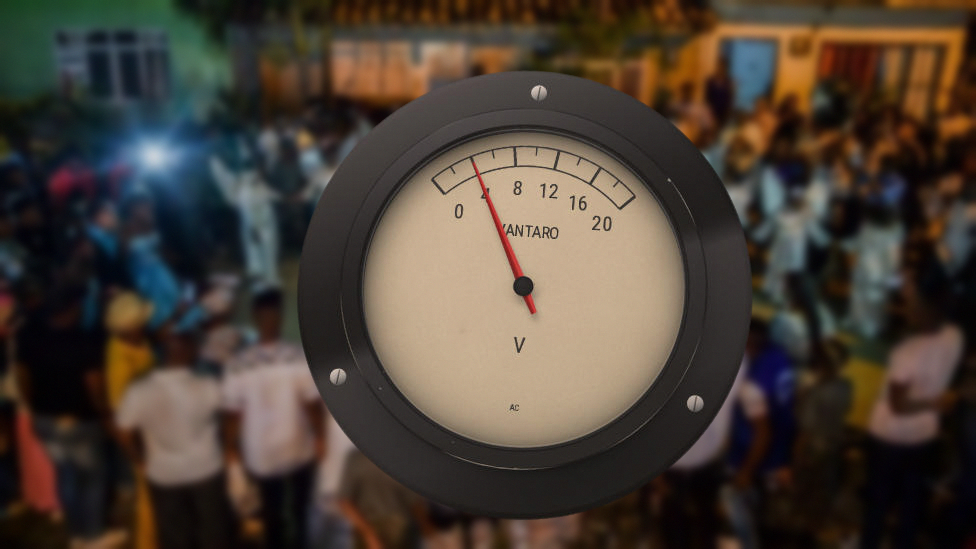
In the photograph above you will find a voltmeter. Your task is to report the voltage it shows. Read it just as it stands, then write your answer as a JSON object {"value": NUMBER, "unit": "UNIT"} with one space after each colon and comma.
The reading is {"value": 4, "unit": "V"}
